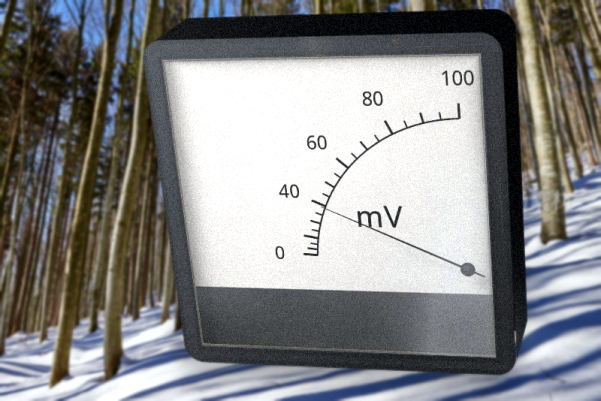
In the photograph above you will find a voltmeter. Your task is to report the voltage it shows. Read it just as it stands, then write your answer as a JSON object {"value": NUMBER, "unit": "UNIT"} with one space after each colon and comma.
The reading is {"value": 40, "unit": "mV"}
